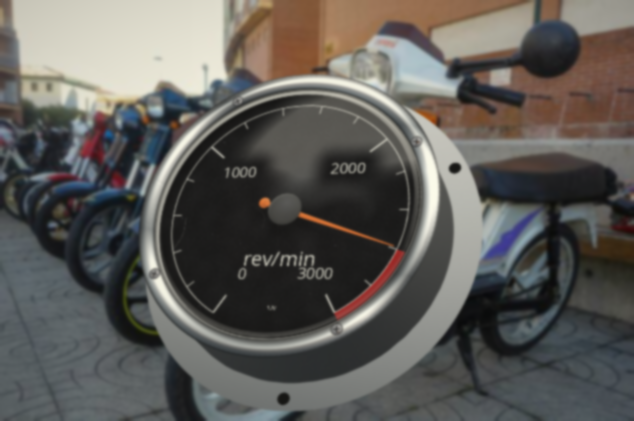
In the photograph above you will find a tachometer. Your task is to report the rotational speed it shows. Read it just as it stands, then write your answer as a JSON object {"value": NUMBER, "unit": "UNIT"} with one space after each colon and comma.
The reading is {"value": 2600, "unit": "rpm"}
